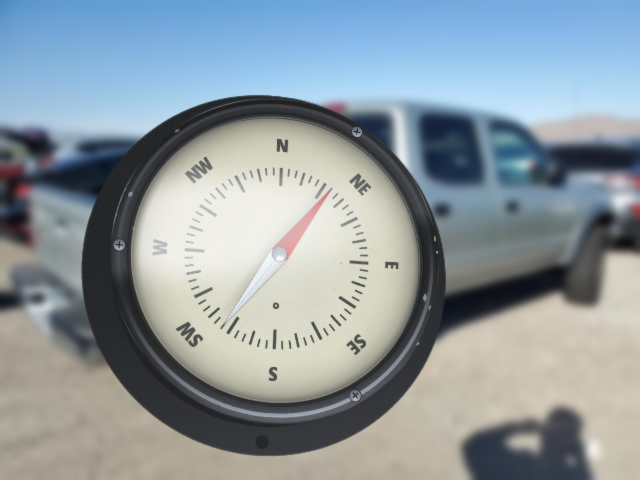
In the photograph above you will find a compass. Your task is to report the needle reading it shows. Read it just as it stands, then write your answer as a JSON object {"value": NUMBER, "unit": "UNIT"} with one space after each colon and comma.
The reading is {"value": 35, "unit": "°"}
